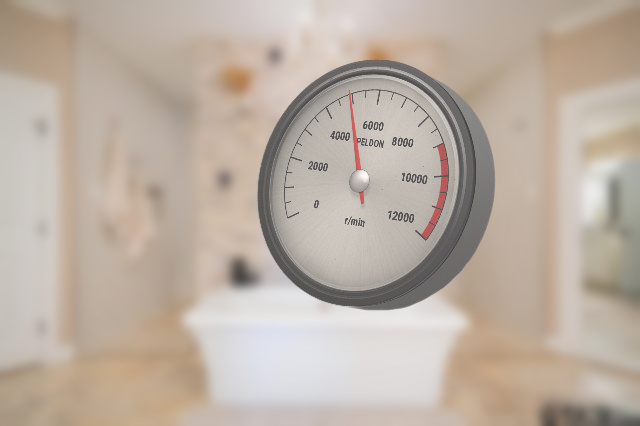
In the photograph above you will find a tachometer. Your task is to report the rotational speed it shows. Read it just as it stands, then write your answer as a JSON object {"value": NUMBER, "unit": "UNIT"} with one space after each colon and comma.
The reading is {"value": 5000, "unit": "rpm"}
